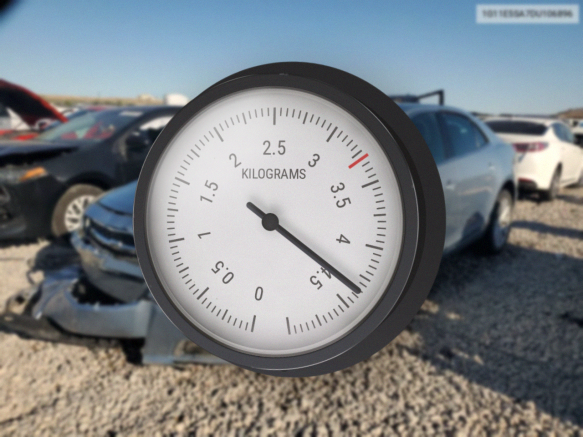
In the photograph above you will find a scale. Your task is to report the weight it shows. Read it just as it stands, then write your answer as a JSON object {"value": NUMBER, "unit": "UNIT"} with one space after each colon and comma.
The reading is {"value": 4.35, "unit": "kg"}
